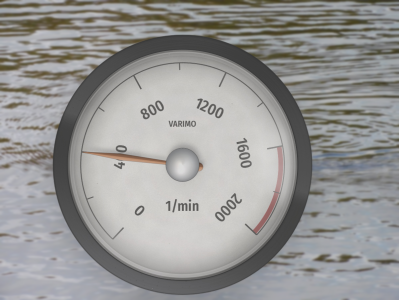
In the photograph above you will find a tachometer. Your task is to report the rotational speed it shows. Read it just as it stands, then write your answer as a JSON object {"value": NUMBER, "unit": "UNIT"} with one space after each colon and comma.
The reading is {"value": 400, "unit": "rpm"}
